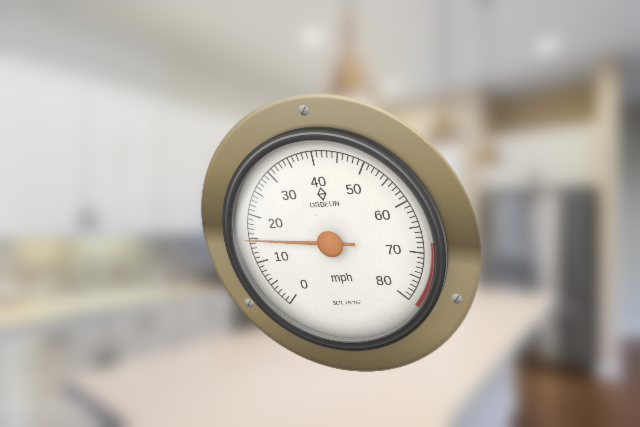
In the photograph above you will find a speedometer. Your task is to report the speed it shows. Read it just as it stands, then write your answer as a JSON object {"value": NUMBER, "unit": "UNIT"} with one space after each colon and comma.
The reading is {"value": 15, "unit": "mph"}
